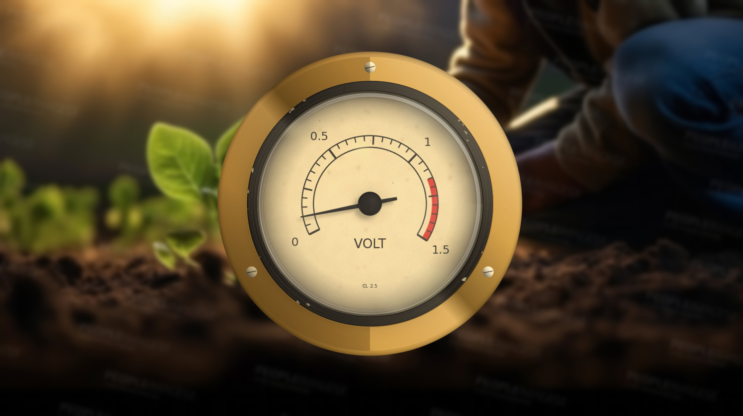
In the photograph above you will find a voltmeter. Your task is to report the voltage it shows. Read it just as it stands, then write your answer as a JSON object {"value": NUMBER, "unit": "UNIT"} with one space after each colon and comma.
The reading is {"value": 0.1, "unit": "V"}
